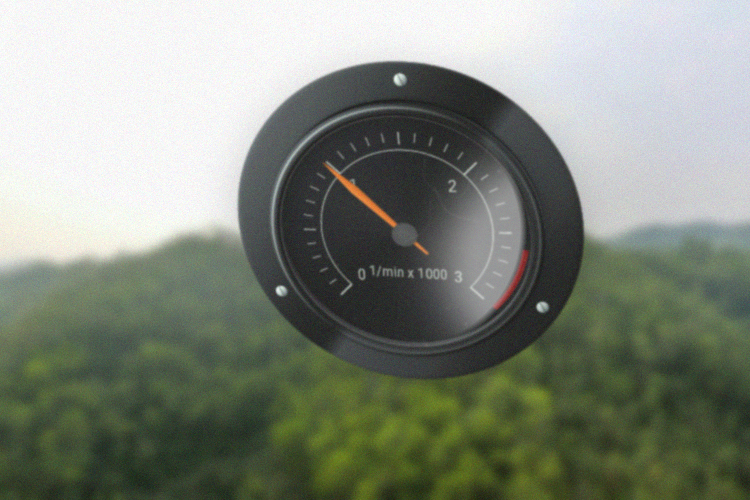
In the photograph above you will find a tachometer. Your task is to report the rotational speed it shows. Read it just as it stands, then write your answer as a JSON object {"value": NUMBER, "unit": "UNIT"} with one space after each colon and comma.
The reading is {"value": 1000, "unit": "rpm"}
